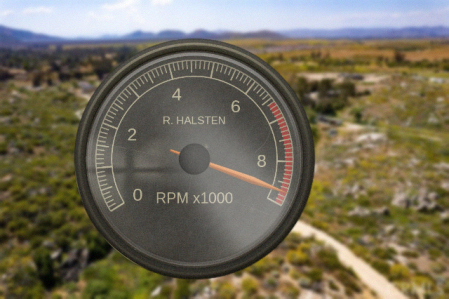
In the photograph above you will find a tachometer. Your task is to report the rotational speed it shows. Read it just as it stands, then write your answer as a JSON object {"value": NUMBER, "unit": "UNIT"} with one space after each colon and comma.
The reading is {"value": 8700, "unit": "rpm"}
